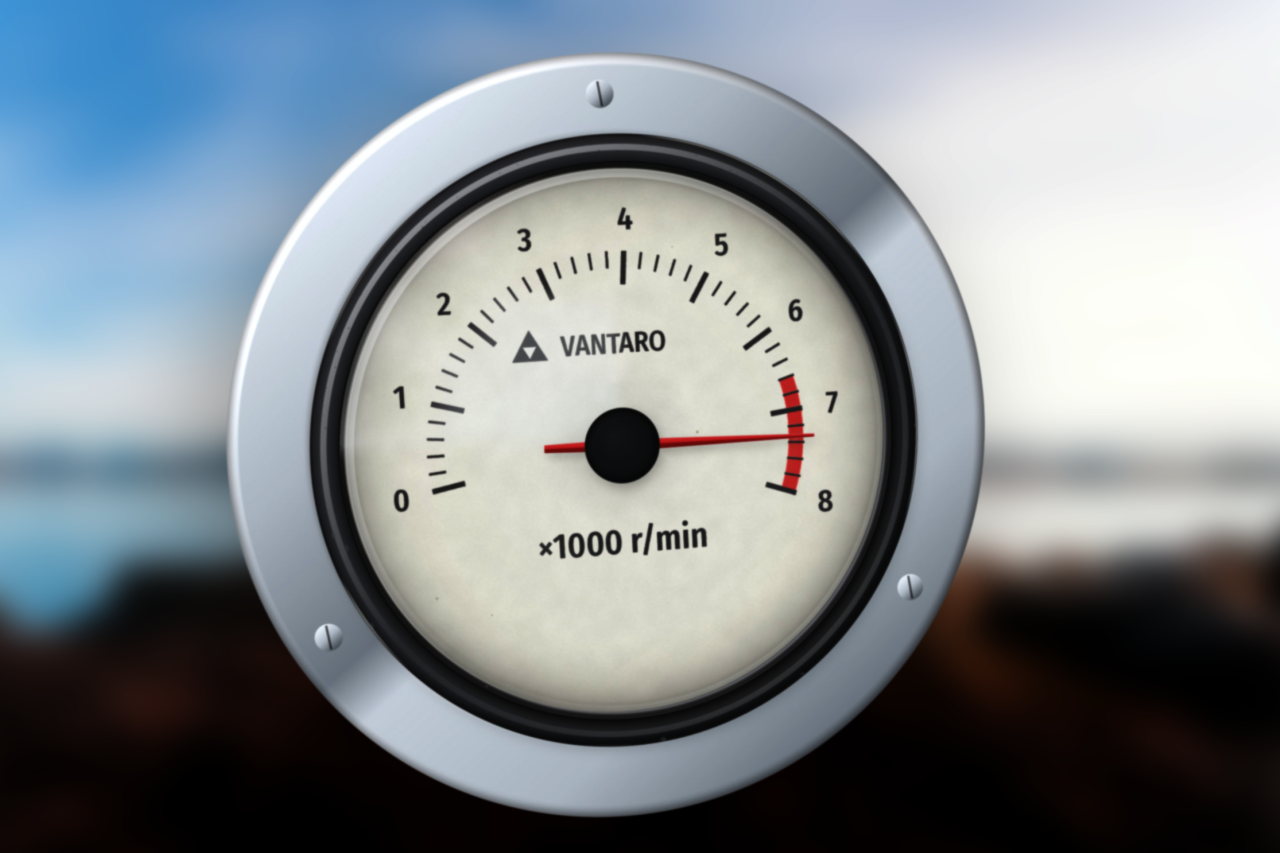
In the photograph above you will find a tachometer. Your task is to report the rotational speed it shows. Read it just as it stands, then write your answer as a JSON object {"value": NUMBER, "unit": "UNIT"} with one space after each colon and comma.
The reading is {"value": 7300, "unit": "rpm"}
